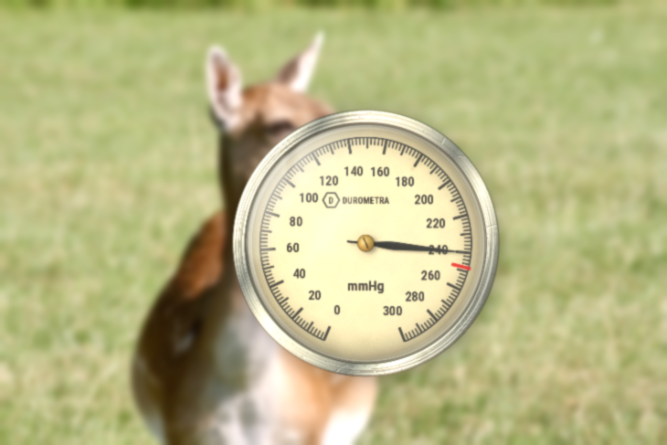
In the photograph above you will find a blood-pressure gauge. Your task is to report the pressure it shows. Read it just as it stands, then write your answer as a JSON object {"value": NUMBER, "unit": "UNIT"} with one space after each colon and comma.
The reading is {"value": 240, "unit": "mmHg"}
